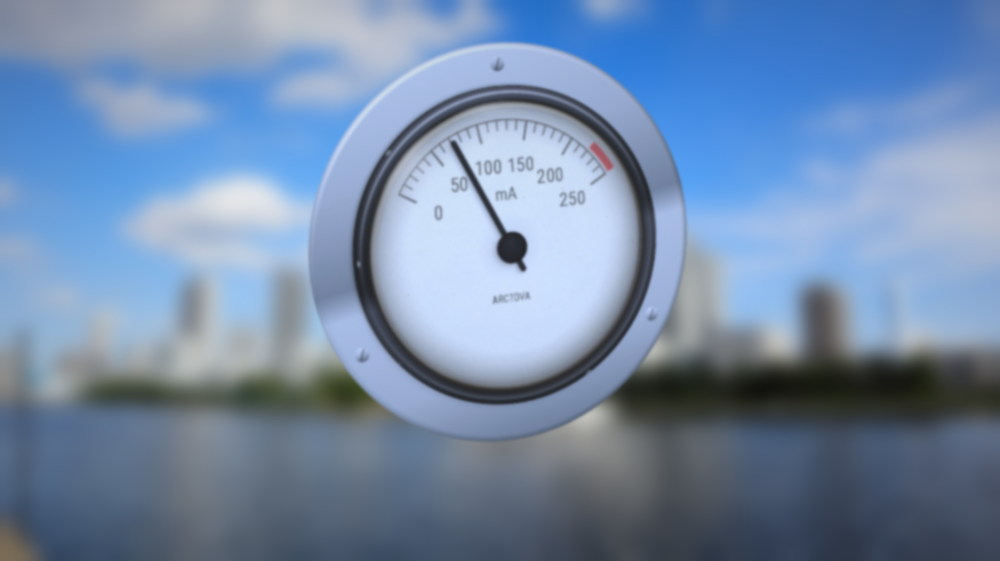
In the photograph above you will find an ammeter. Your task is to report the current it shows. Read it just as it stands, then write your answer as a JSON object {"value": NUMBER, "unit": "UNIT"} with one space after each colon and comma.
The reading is {"value": 70, "unit": "mA"}
